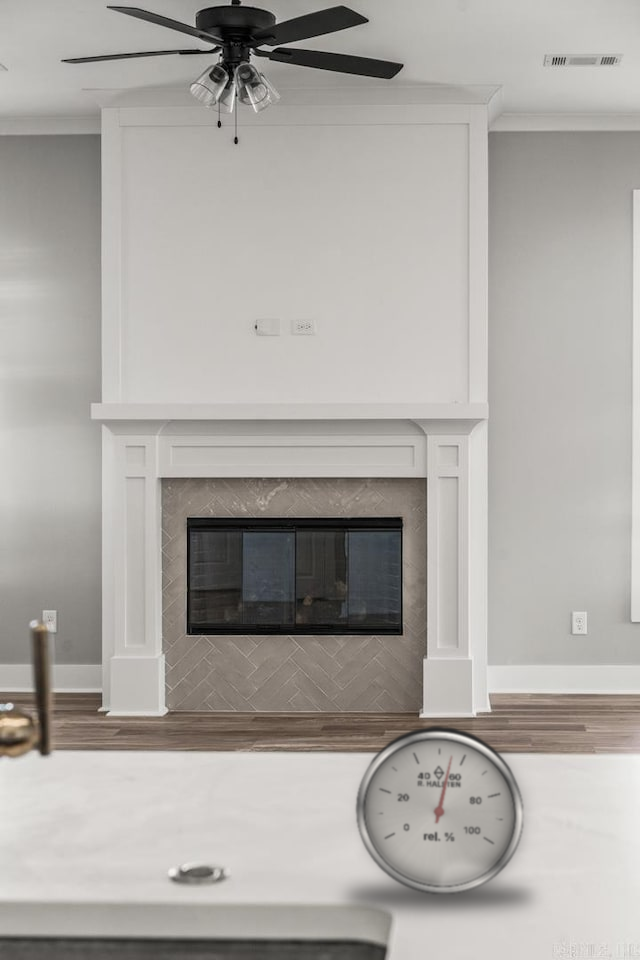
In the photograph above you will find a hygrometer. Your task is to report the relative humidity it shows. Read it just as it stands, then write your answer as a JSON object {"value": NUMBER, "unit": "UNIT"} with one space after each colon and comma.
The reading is {"value": 55, "unit": "%"}
